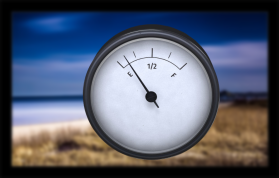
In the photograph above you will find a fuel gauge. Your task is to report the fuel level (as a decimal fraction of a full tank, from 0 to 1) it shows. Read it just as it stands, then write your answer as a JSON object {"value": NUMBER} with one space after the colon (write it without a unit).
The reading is {"value": 0.125}
